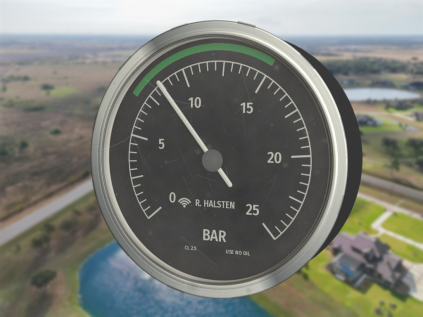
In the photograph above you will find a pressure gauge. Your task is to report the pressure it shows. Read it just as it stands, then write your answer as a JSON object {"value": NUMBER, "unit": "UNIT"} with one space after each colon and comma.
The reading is {"value": 8.5, "unit": "bar"}
